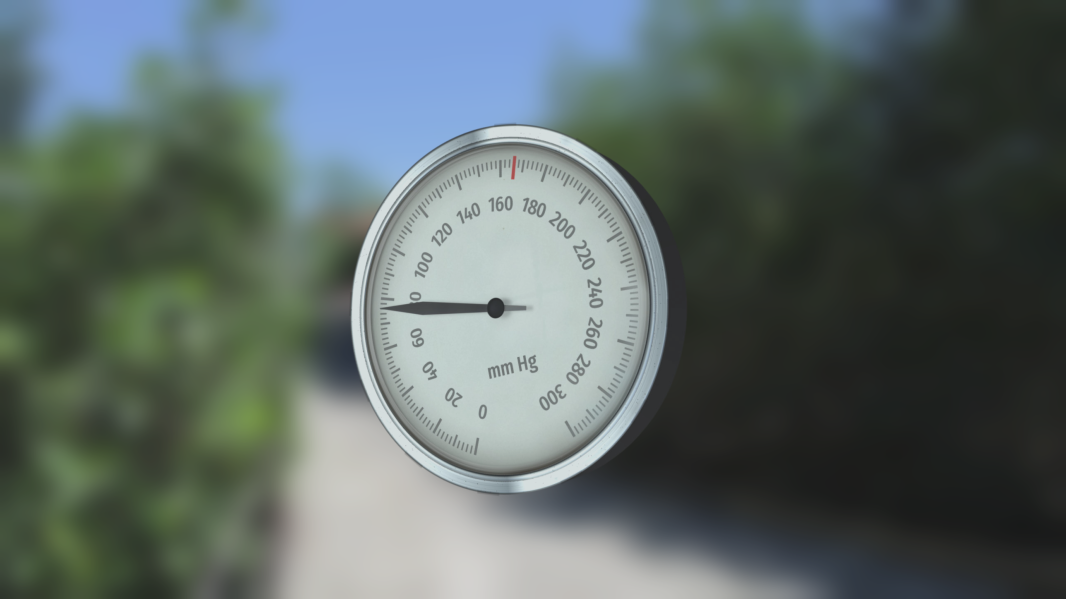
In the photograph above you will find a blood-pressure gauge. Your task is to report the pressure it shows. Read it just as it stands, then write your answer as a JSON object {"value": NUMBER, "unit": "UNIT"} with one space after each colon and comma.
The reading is {"value": 76, "unit": "mmHg"}
